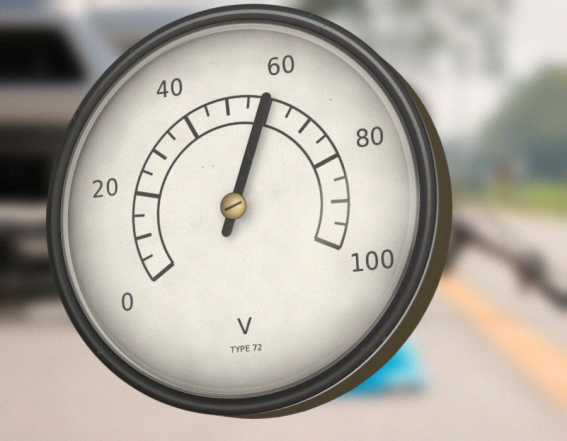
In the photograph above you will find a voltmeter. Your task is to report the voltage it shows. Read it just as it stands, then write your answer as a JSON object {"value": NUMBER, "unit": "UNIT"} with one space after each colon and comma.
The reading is {"value": 60, "unit": "V"}
